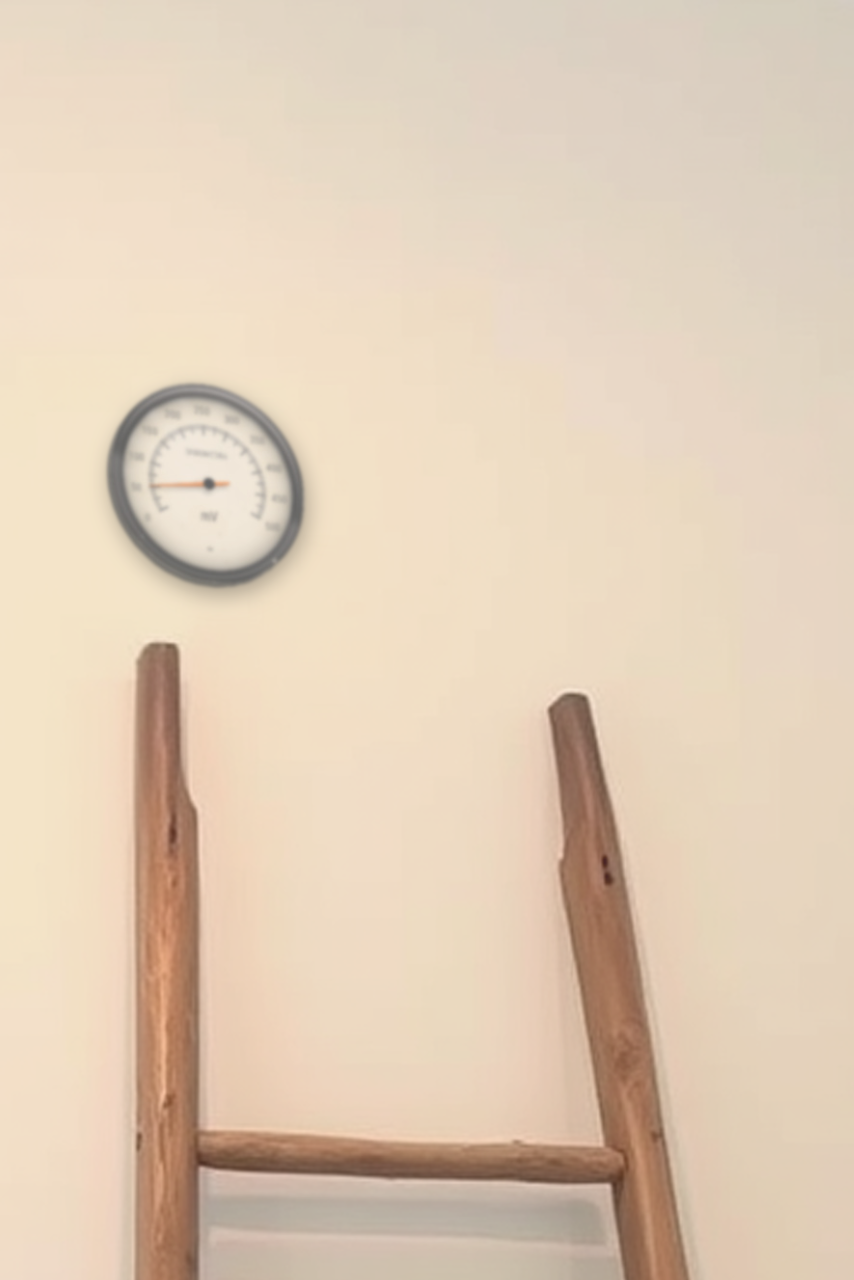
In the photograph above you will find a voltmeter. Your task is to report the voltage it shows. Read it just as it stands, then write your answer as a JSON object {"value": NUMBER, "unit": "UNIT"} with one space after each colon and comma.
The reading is {"value": 50, "unit": "mV"}
